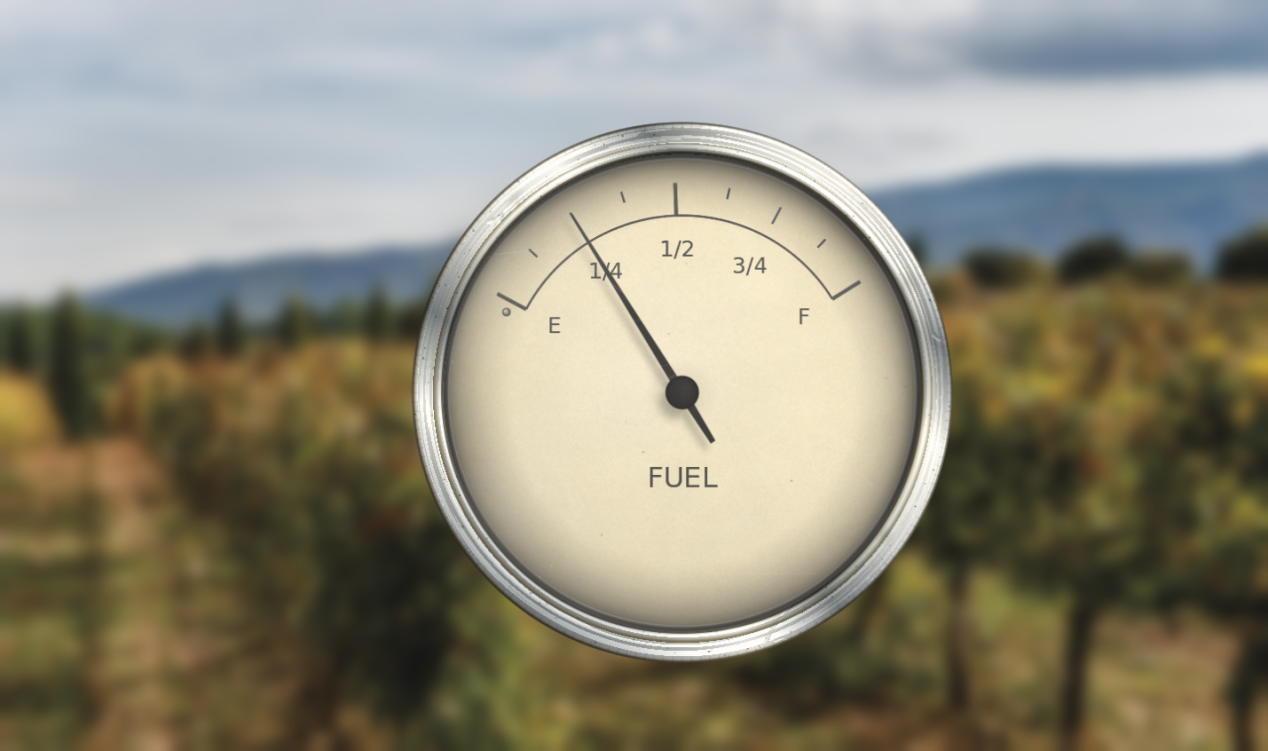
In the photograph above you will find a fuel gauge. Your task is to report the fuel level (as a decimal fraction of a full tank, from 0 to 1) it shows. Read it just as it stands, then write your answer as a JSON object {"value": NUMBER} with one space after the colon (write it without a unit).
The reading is {"value": 0.25}
